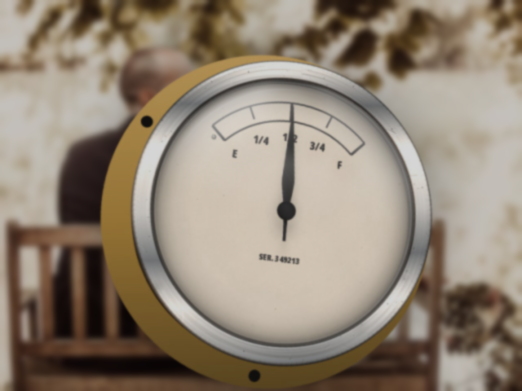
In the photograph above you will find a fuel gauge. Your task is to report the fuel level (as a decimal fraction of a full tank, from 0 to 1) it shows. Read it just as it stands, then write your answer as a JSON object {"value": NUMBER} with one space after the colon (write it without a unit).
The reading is {"value": 0.5}
